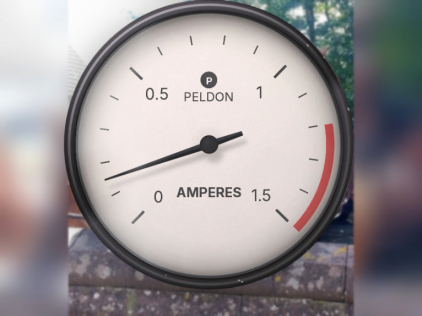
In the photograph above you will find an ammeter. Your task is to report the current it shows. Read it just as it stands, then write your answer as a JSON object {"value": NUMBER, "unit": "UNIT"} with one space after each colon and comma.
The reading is {"value": 0.15, "unit": "A"}
